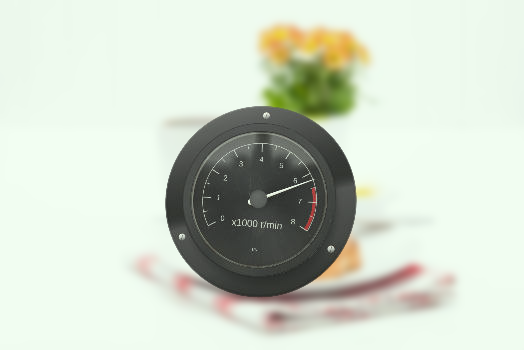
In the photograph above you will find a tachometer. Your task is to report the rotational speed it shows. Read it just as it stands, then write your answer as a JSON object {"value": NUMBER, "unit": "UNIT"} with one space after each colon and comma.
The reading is {"value": 6250, "unit": "rpm"}
